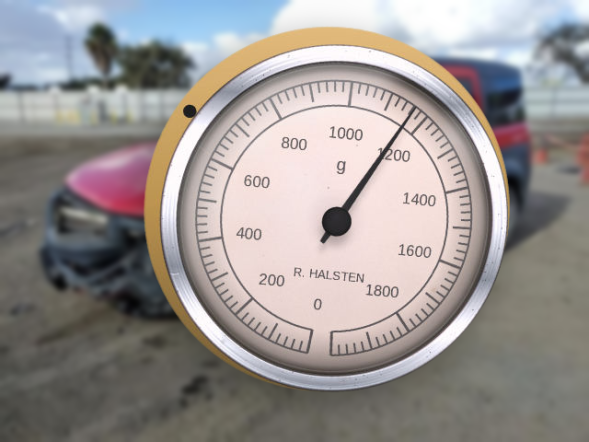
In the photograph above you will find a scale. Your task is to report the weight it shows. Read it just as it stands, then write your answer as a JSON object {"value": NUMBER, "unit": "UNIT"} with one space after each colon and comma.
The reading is {"value": 1160, "unit": "g"}
